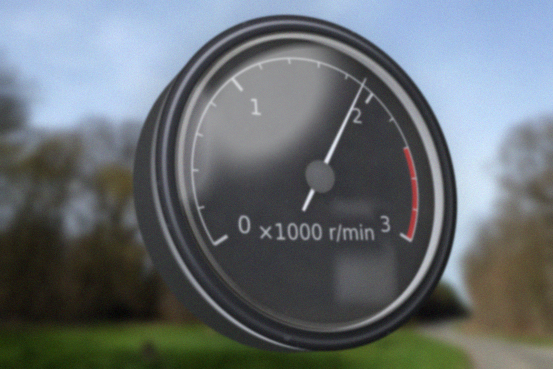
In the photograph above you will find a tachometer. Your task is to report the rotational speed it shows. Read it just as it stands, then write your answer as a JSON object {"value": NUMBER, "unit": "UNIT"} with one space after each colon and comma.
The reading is {"value": 1900, "unit": "rpm"}
